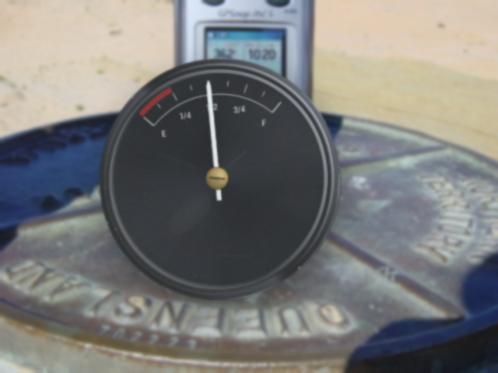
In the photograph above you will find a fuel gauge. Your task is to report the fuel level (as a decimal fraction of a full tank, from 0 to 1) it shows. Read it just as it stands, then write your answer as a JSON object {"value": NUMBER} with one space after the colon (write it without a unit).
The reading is {"value": 0.5}
